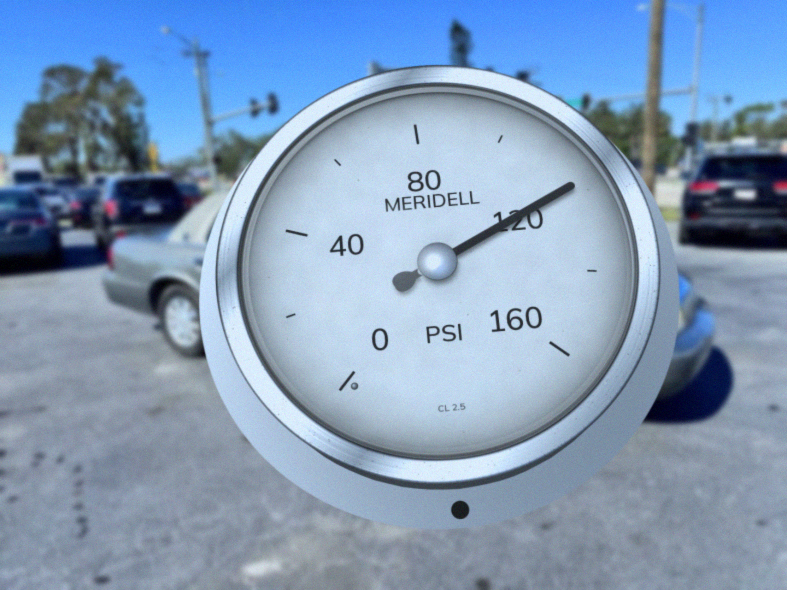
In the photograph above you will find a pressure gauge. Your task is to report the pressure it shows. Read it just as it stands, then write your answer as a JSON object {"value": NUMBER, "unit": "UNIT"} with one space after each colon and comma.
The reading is {"value": 120, "unit": "psi"}
